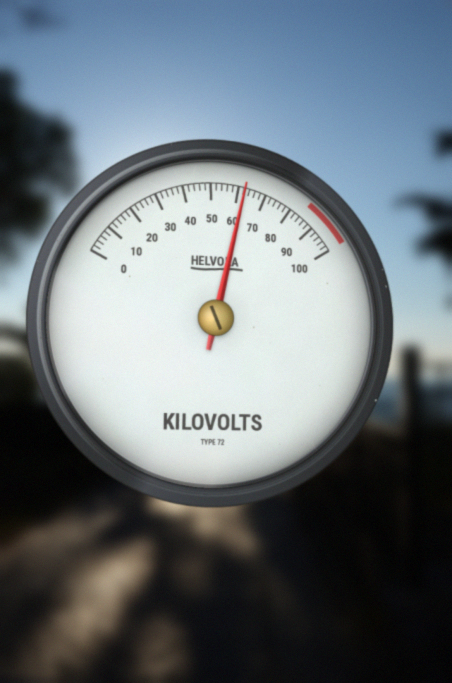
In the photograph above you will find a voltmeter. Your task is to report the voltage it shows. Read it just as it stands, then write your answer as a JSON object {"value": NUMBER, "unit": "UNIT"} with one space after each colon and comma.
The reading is {"value": 62, "unit": "kV"}
